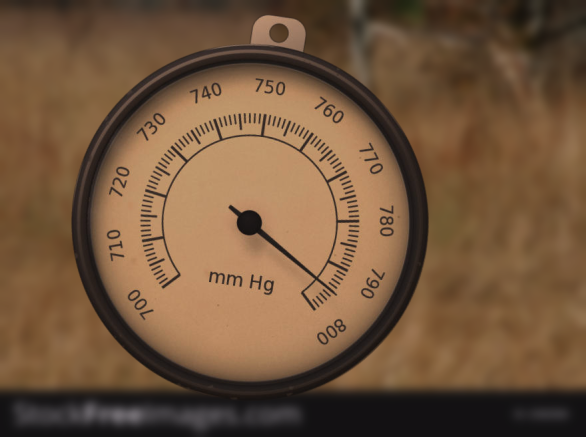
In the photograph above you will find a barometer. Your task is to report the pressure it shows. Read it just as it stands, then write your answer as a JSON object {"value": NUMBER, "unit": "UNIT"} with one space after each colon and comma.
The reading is {"value": 795, "unit": "mmHg"}
